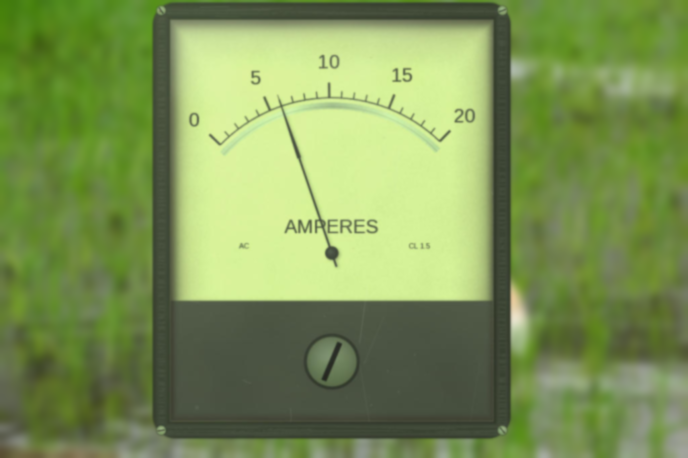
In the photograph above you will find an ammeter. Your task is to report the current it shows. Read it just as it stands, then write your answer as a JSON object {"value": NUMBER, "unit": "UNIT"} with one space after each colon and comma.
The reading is {"value": 6, "unit": "A"}
